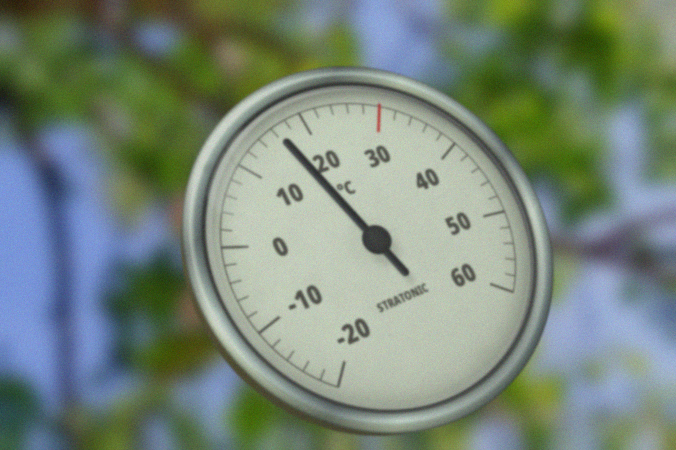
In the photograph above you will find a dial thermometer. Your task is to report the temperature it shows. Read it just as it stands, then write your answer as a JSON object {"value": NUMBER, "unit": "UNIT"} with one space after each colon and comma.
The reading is {"value": 16, "unit": "°C"}
